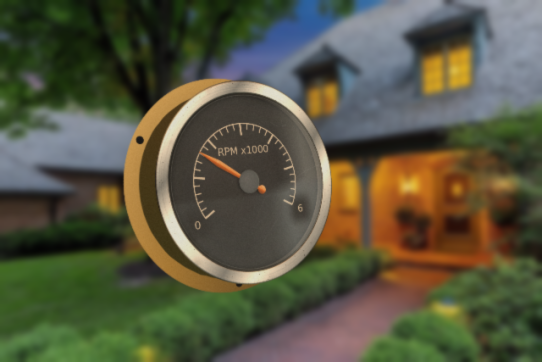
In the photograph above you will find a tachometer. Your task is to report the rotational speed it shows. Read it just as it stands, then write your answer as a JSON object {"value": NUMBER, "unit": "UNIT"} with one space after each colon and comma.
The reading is {"value": 1600, "unit": "rpm"}
